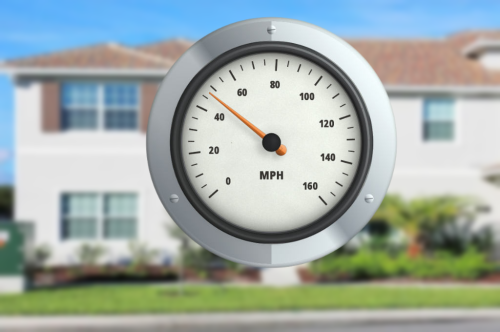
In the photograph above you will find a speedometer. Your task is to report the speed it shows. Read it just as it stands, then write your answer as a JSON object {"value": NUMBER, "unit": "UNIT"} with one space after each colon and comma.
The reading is {"value": 47.5, "unit": "mph"}
